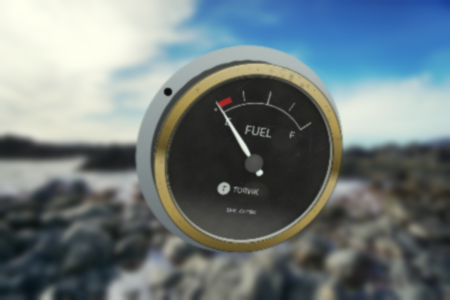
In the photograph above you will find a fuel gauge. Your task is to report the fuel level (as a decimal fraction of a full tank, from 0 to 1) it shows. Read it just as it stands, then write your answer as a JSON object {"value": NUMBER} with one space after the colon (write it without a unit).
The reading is {"value": 0}
